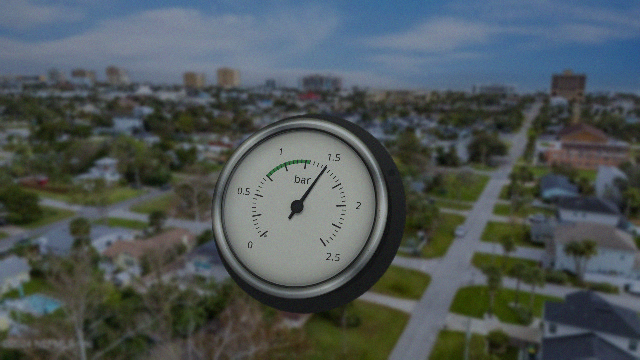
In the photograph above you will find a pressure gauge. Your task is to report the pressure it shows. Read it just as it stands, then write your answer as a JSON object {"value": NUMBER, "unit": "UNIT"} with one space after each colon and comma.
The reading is {"value": 1.5, "unit": "bar"}
